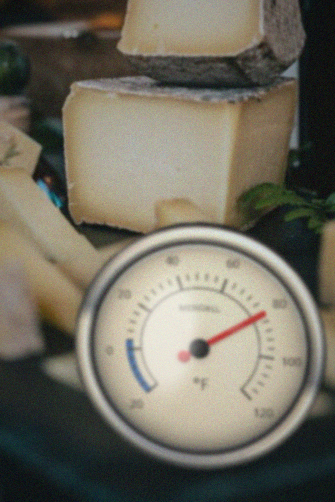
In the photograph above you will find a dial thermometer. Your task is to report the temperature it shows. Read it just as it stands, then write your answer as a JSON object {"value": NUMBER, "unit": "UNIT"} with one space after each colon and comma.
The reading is {"value": 80, "unit": "°F"}
